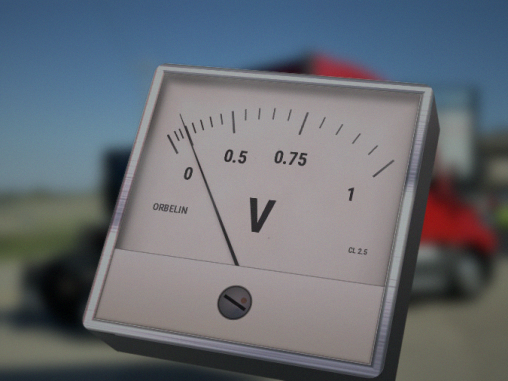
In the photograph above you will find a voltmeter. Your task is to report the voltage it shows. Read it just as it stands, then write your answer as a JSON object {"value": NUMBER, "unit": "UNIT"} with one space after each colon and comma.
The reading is {"value": 0.25, "unit": "V"}
